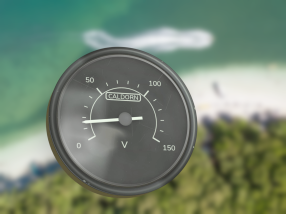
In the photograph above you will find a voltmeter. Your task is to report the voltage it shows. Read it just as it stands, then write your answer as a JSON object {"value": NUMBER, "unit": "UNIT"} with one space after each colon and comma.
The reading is {"value": 15, "unit": "V"}
